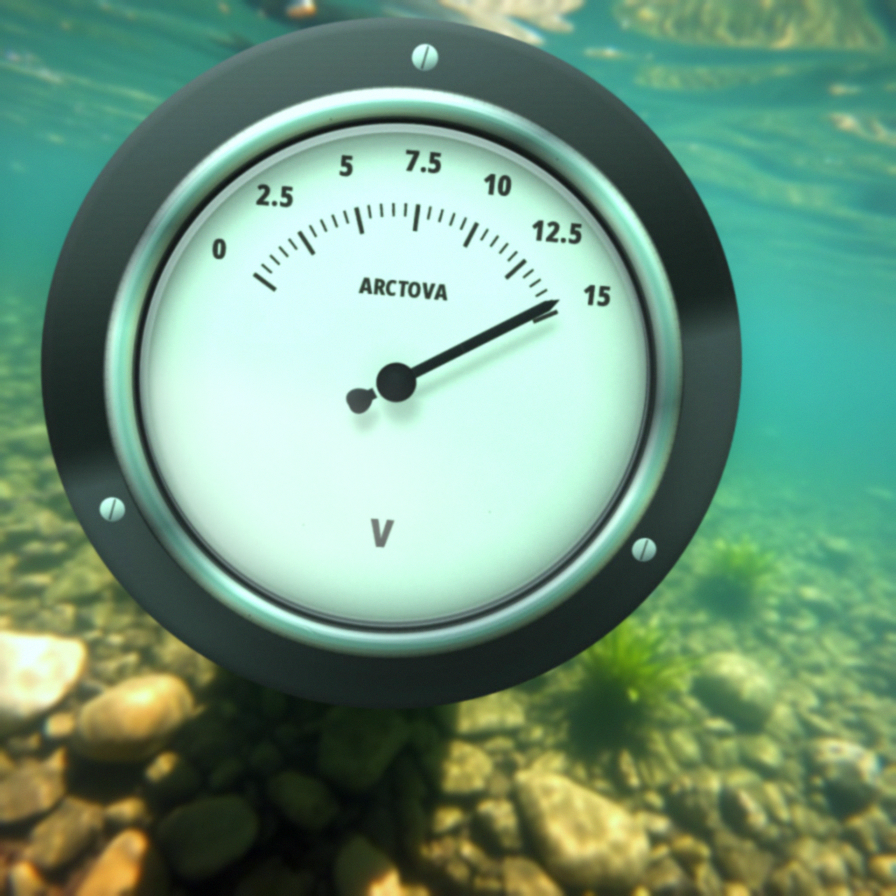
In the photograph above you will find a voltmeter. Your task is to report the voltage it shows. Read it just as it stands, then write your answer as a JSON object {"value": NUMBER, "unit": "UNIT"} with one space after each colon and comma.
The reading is {"value": 14.5, "unit": "V"}
